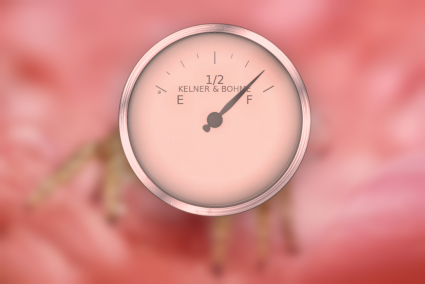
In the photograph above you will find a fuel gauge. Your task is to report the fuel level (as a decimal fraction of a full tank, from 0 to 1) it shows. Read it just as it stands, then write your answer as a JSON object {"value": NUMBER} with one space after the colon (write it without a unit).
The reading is {"value": 0.875}
